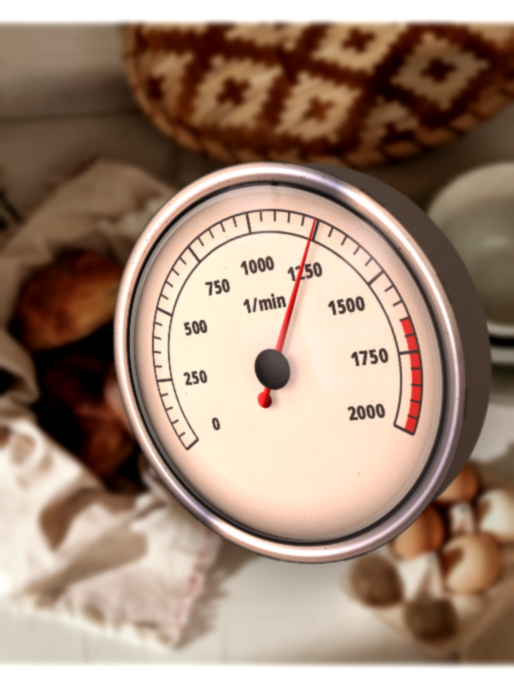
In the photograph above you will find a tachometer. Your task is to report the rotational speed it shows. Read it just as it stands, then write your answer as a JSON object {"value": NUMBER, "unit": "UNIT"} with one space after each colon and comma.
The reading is {"value": 1250, "unit": "rpm"}
